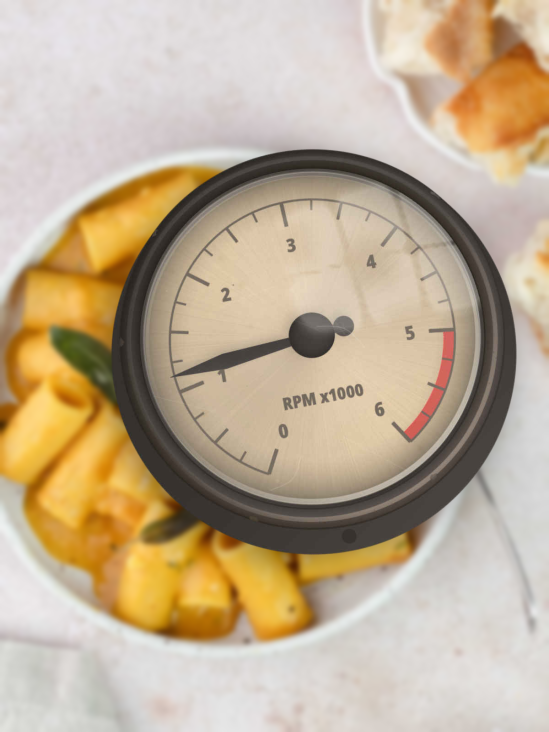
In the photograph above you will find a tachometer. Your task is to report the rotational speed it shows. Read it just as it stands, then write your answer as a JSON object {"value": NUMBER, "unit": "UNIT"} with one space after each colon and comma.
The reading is {"value": 1125, "unit": "rpm"}
